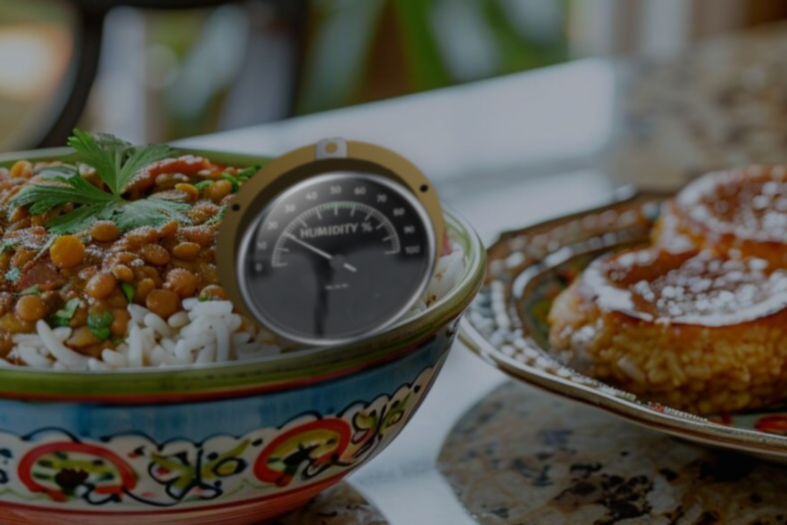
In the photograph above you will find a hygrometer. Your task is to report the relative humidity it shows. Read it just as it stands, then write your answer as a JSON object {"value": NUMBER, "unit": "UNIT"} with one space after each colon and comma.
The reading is {"value": 20, "unit": "%"}
